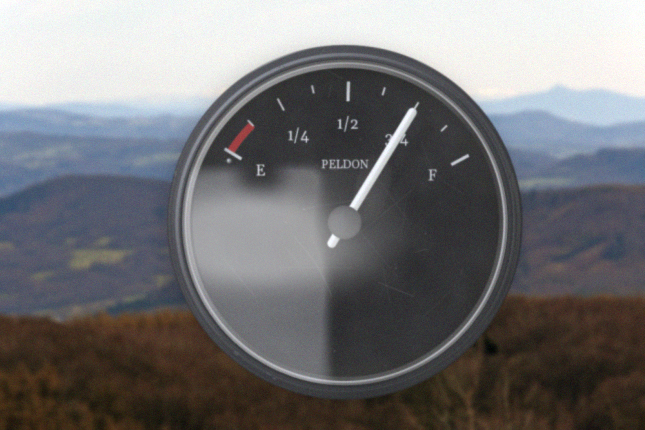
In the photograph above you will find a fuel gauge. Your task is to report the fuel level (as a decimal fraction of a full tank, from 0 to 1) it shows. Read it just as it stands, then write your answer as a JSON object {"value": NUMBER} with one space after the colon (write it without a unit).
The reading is {"value": 0.75}
